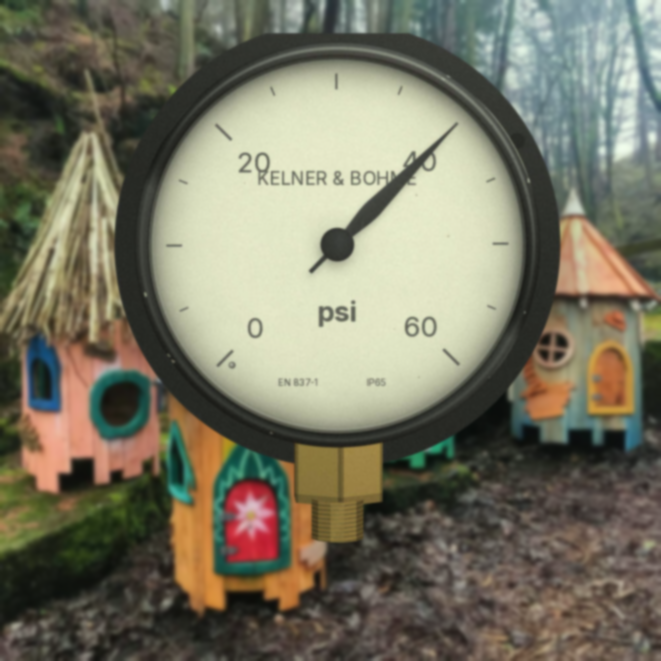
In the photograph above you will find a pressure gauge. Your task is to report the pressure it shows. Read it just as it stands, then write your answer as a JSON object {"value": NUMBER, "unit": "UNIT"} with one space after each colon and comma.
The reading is {"value": 40, "unit": "psi"}
